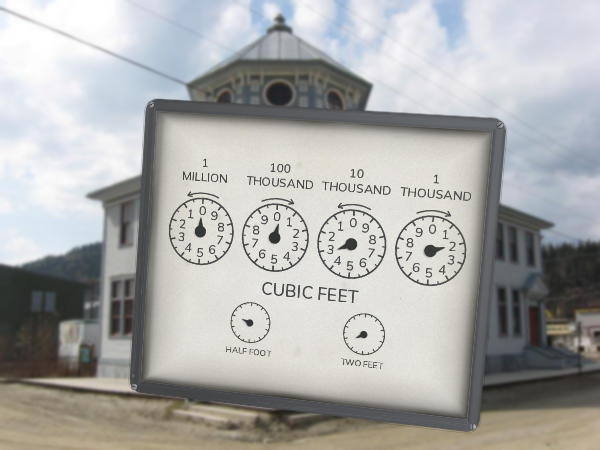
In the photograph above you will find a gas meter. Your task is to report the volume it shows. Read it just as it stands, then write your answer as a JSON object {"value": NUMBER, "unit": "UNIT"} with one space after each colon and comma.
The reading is {"value": 3200, "unit": "ft³"}
